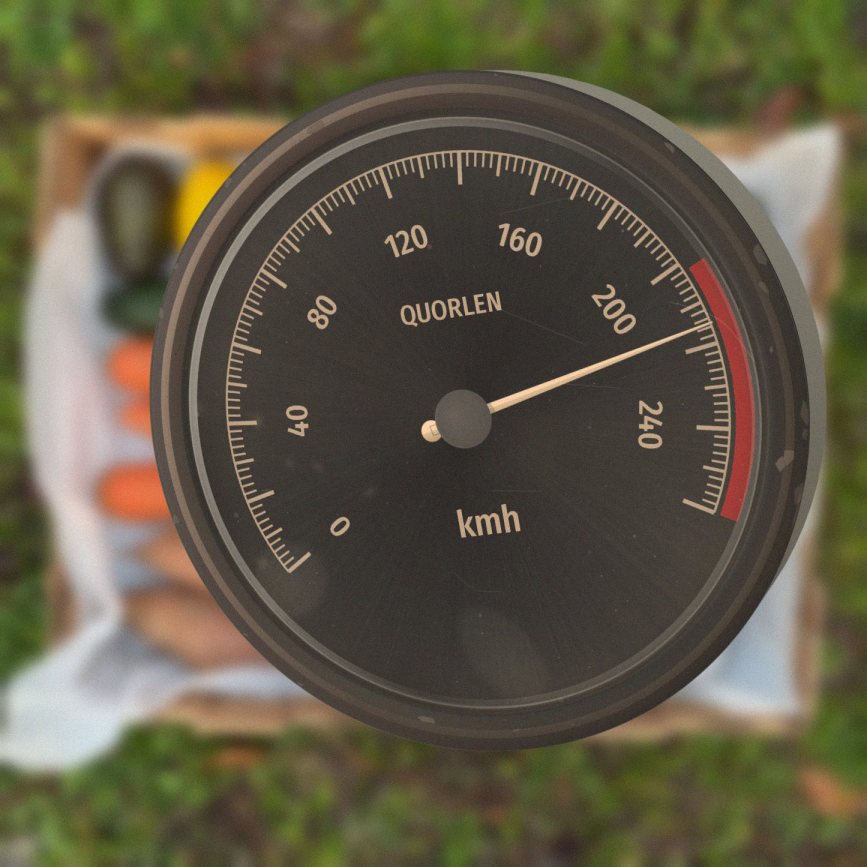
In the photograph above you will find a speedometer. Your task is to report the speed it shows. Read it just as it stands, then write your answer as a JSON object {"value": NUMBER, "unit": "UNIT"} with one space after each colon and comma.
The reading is {"value": 215, "unit": "km/h"}
